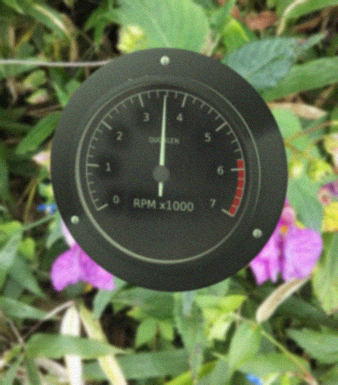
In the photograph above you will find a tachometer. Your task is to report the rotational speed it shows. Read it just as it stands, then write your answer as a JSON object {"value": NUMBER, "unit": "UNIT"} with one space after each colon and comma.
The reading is {"value": 3600, "unit": "rpm"}
